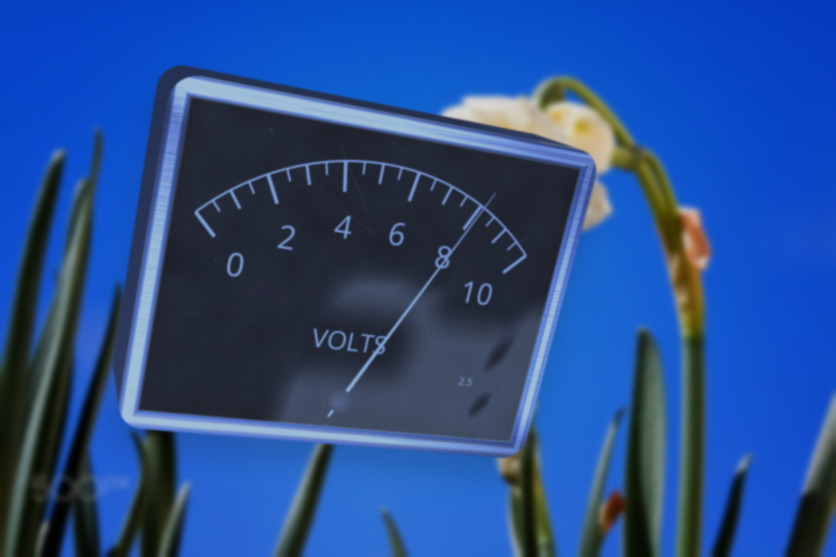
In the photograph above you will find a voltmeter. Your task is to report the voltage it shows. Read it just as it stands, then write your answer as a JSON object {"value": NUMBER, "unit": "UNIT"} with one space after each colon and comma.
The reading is {"value": 8, "unit": "V"}
